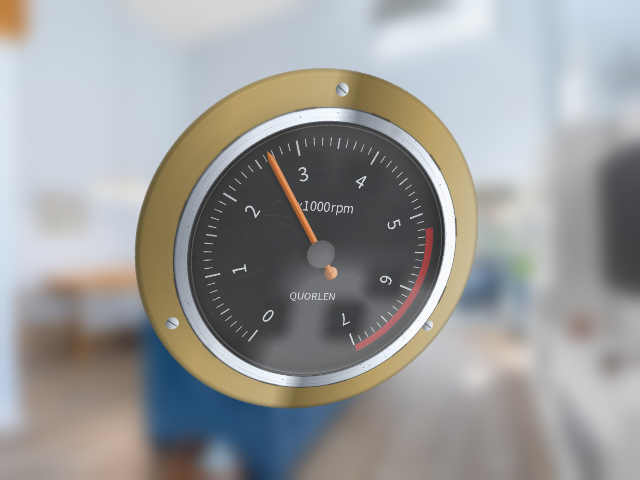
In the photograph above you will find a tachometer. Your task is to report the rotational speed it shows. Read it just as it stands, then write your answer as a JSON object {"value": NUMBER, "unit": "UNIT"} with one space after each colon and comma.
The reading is {"value": 2650, "unit": "rpm"}
